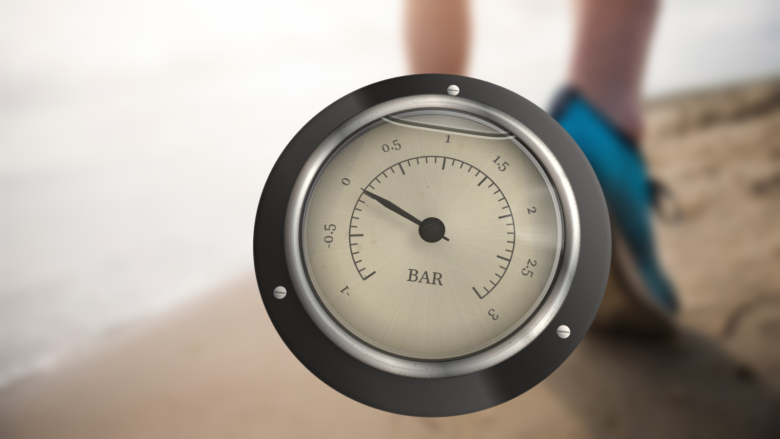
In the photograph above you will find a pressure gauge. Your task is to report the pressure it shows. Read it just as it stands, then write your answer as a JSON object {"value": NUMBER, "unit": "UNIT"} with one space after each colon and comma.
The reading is {"value": 0, "unit": "bar"}
